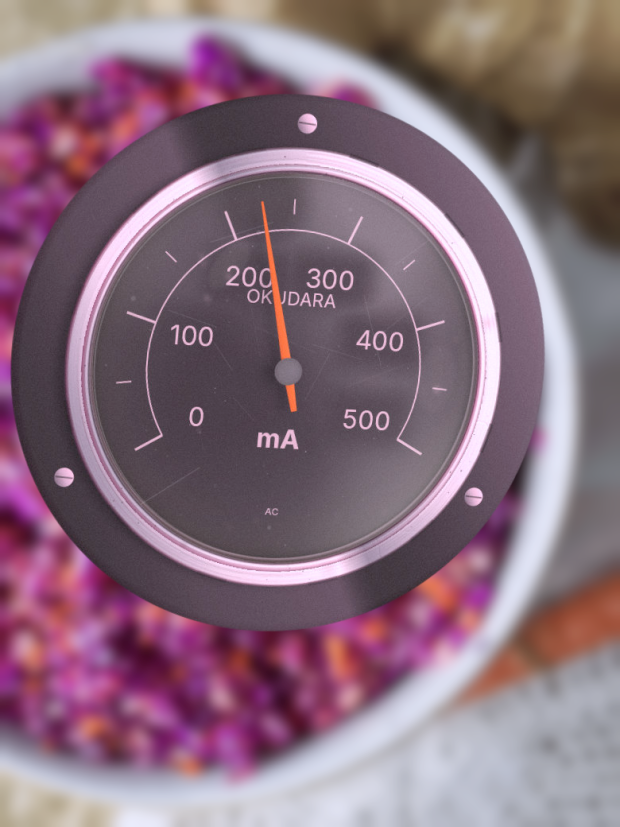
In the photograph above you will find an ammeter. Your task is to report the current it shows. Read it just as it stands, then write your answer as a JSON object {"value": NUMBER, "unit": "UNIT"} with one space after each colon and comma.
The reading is {"value": 225, "unit": "mA"}
